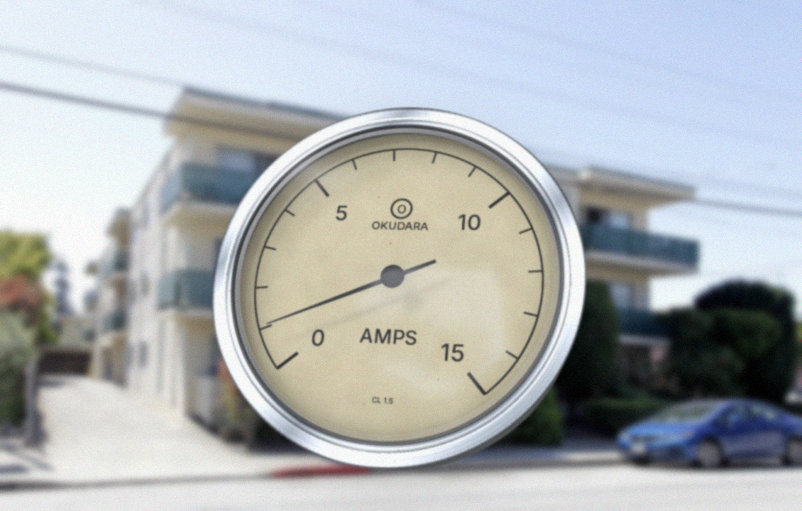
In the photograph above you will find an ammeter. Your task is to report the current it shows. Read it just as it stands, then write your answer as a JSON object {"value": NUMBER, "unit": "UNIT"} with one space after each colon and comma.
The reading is {"value": 1, "unit": "A"}
